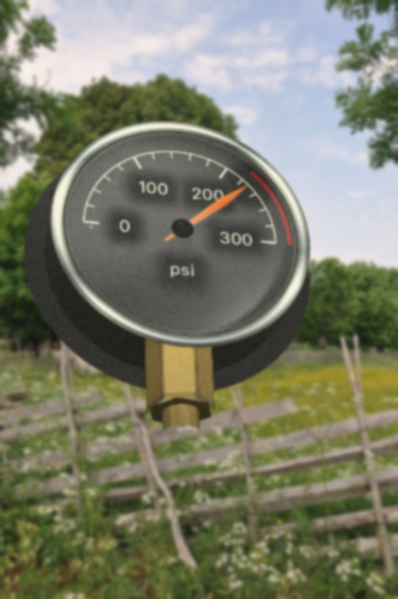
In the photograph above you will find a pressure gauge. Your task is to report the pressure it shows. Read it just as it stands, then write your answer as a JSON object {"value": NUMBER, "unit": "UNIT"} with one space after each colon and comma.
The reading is {"value": 230, "unit": "psi"}
